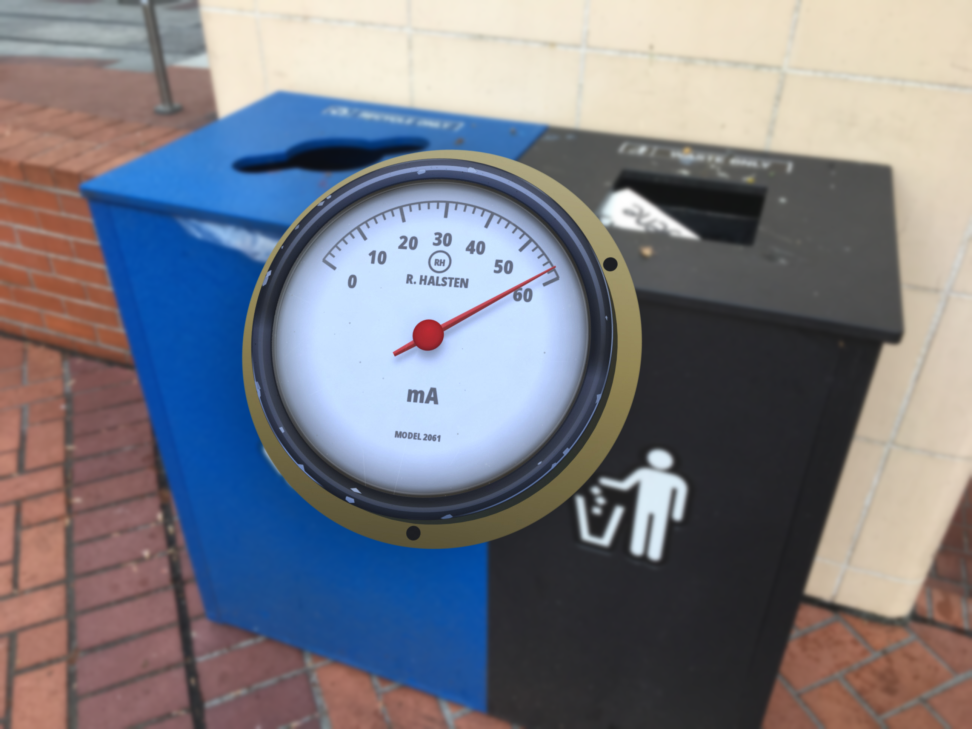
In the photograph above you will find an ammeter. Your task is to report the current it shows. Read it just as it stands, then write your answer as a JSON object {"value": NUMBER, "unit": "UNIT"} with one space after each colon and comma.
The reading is {"value": 58, "unit": "mA"}
